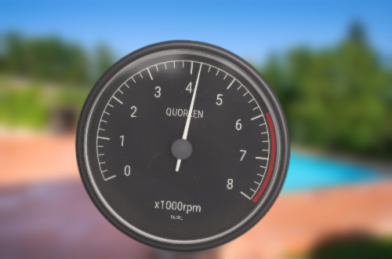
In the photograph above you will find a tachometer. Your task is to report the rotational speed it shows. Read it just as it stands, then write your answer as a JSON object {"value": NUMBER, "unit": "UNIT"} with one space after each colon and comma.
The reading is {"value": 4200, "unit": "rpm"}
